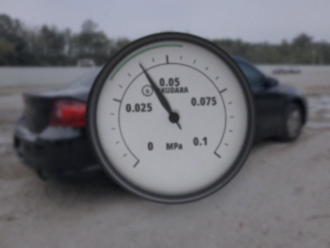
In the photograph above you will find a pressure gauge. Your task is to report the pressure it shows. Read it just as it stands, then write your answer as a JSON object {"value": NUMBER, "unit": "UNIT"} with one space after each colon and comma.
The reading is {"value": 0.04, "unit": "MPa"}
